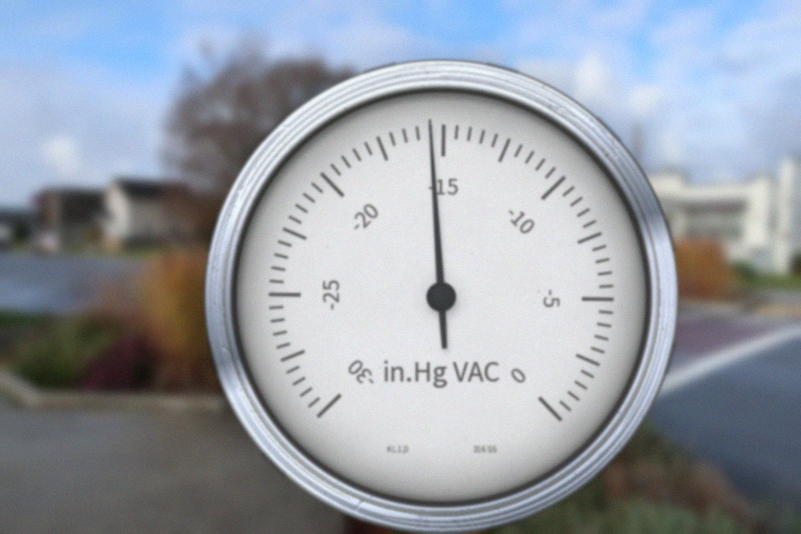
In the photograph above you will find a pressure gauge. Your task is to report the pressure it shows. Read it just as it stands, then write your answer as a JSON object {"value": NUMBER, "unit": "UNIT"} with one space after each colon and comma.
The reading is {"value": -15.5, "unit": "inHg"}
